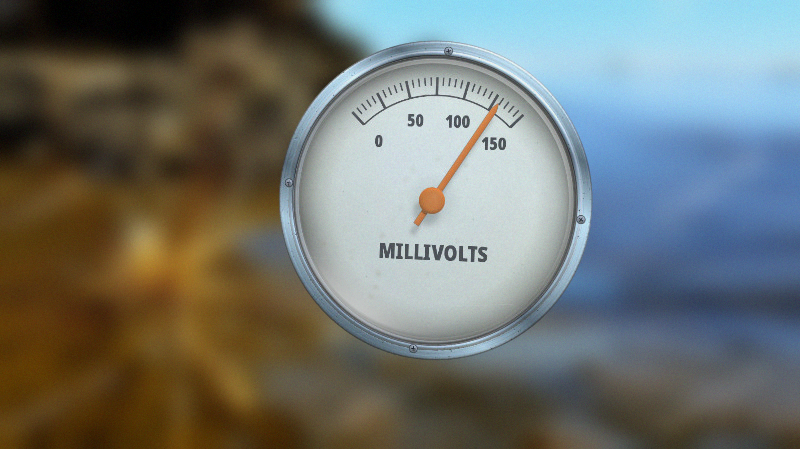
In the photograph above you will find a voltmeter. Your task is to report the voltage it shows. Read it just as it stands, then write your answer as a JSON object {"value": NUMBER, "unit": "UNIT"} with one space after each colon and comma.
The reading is {"value": 130, "unit": "mV"}
